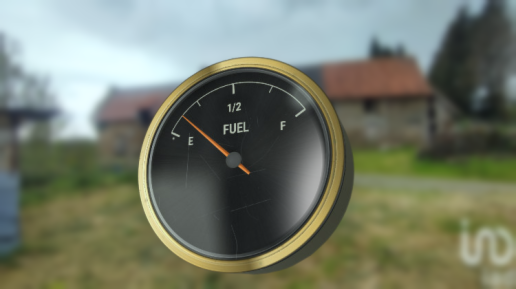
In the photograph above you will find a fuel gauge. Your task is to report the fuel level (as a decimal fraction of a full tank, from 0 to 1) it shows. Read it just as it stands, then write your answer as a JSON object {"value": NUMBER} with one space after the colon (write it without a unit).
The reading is {"value": 0.125}
